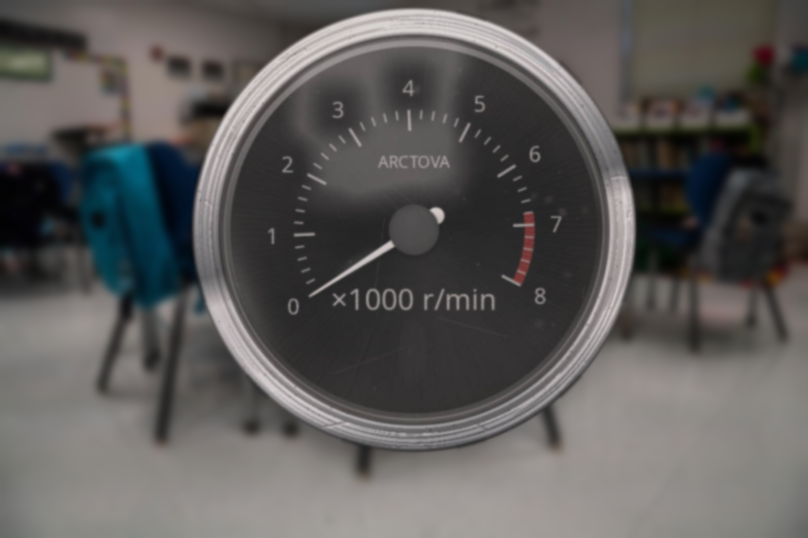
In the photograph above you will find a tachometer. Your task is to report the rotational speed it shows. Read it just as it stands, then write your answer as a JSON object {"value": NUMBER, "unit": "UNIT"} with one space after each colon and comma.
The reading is {"value": 0, "unit": "rpm"}
